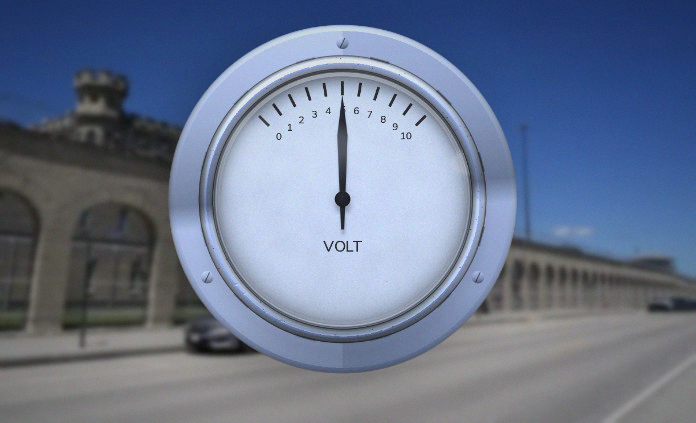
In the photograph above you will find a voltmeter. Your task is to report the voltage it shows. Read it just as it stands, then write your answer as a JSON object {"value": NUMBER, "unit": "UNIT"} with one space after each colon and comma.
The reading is {"value": 5, "unit": "V"}
